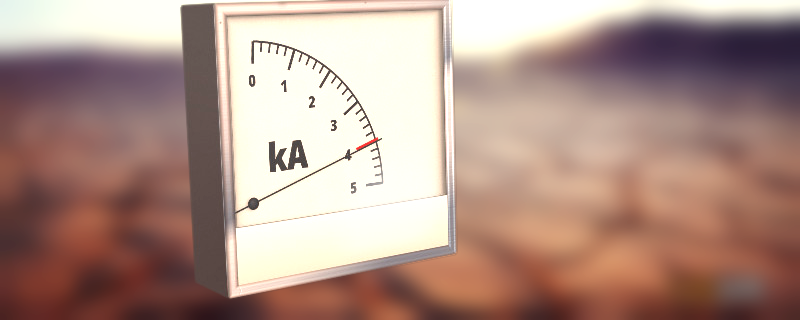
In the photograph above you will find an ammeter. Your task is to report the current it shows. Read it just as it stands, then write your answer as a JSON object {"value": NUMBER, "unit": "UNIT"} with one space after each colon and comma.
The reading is {"value": 4, "unit": "kA"}
